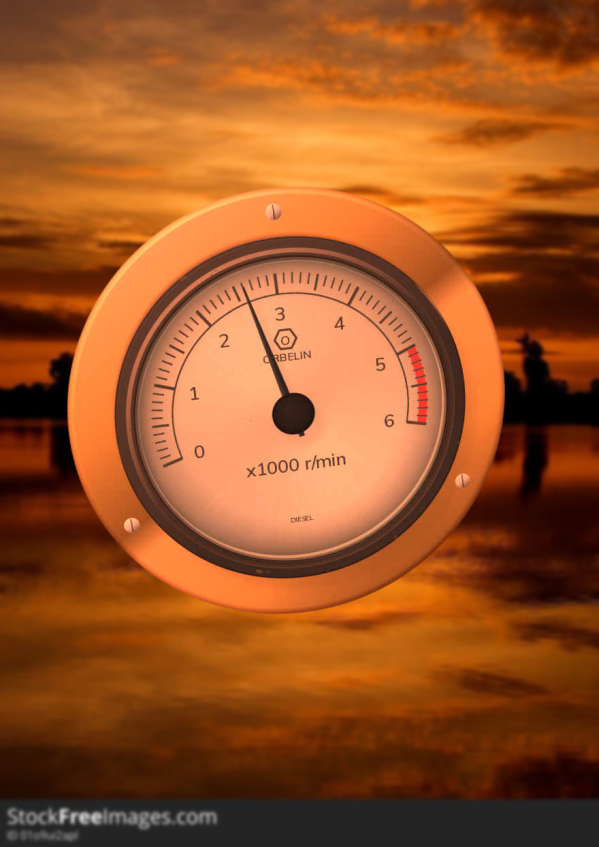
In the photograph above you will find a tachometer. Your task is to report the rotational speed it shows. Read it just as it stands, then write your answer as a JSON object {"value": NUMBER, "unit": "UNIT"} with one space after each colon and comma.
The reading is {"value": 2600, "unit": "rpm"}
